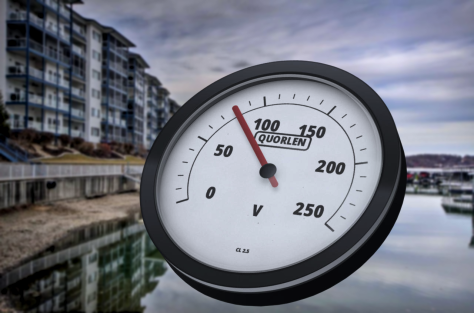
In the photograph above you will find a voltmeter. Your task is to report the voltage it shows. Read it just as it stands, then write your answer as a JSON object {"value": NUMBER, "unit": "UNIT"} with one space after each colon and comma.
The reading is {"value": 80, "unit": "V"}
